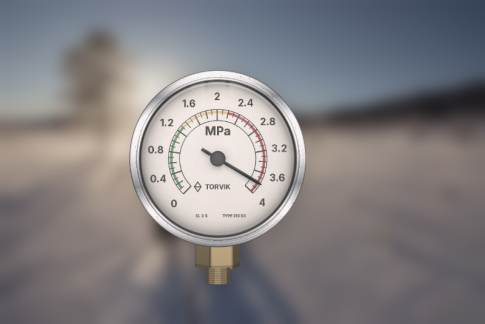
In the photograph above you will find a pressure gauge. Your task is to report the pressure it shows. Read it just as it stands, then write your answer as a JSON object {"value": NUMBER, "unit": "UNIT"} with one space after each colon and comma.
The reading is {"value": 3.8, "unit": "MPa"}
